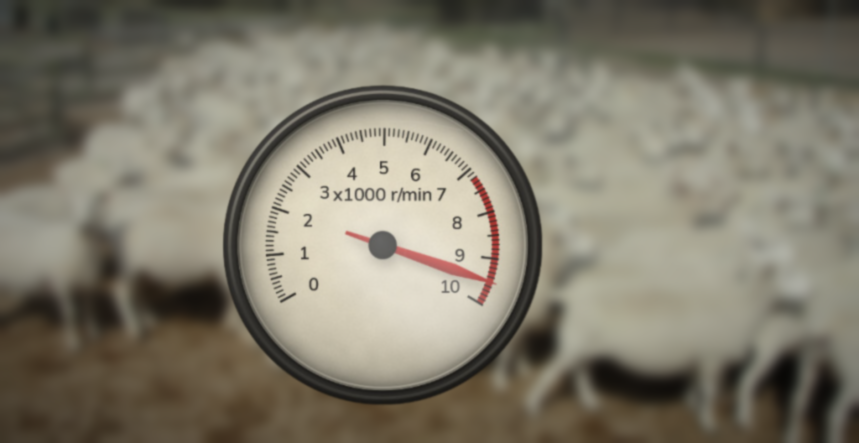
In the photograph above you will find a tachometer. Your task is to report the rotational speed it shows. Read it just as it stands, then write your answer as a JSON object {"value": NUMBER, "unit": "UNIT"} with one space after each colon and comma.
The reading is {"value": 9500, "unit": "rpm"}
